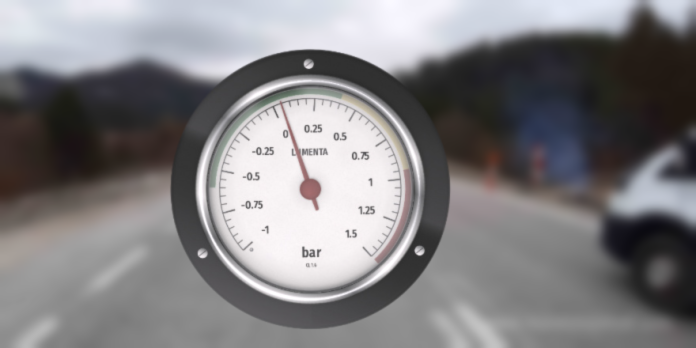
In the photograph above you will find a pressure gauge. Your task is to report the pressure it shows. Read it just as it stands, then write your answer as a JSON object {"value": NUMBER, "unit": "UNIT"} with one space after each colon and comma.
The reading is {"value": 0.05, "unit": "bar"}
